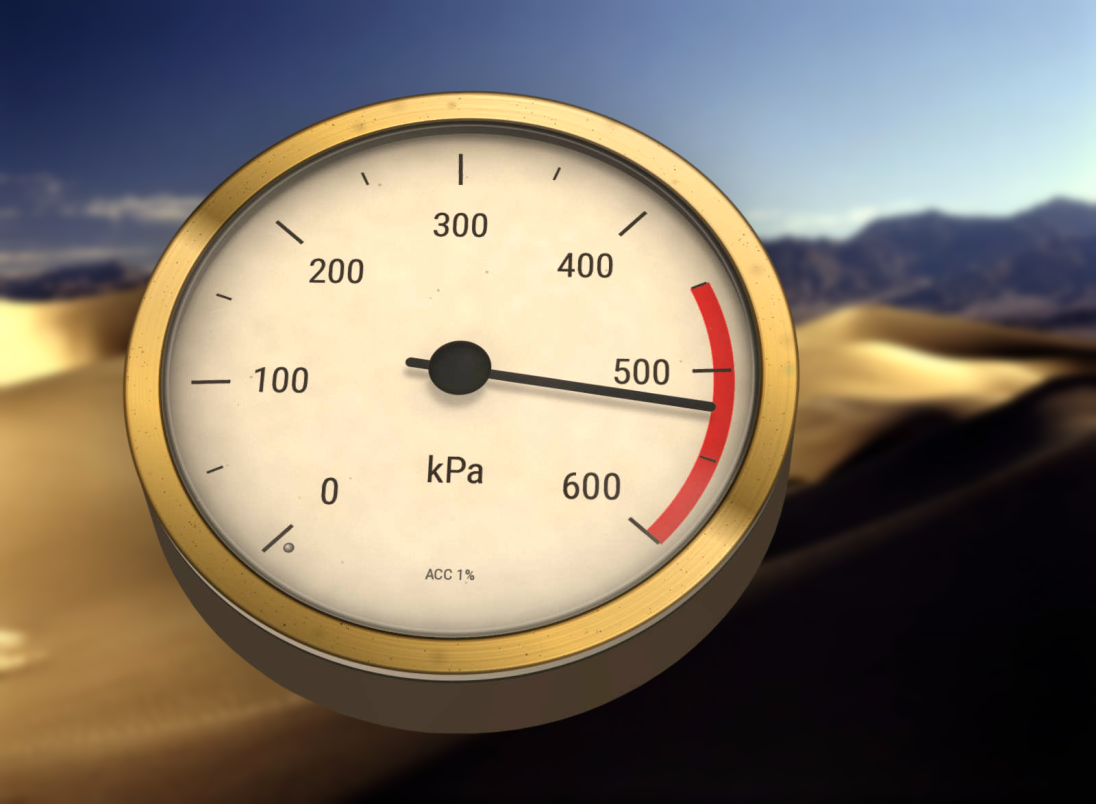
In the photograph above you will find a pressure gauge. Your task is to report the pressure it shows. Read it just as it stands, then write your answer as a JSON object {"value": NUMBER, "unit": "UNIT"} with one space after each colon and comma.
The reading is {"value": 525, "unit": "kPa"}
